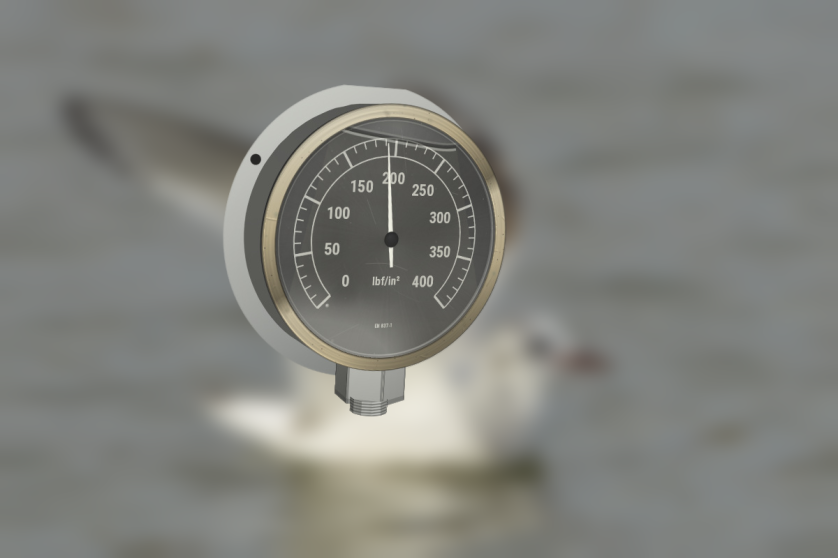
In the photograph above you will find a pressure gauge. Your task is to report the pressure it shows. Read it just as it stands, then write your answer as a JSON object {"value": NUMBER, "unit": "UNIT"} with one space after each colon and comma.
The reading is {"value": 190, "unit": "psi"}
